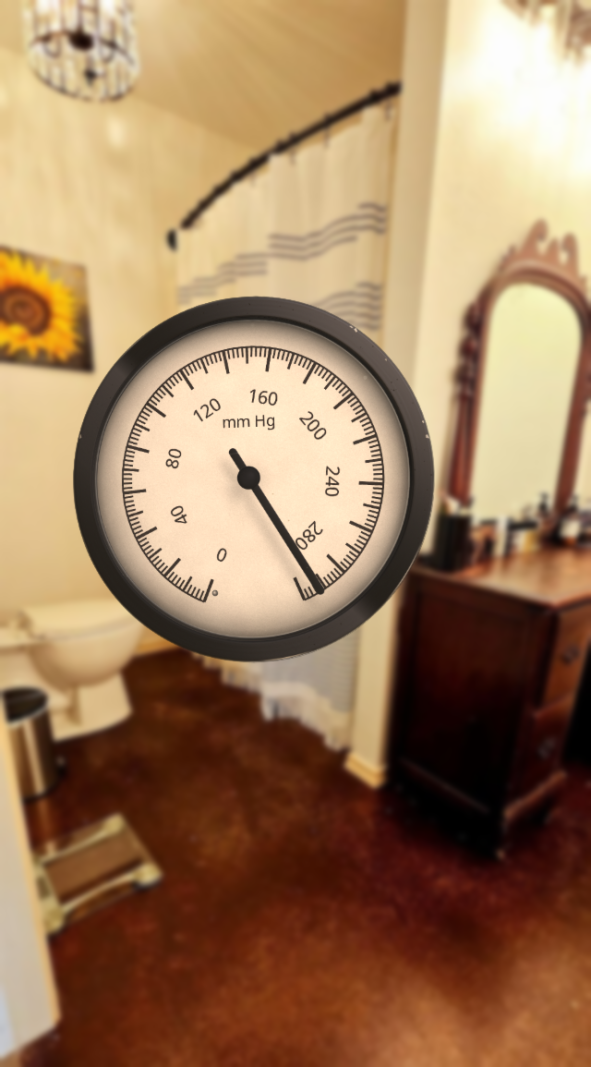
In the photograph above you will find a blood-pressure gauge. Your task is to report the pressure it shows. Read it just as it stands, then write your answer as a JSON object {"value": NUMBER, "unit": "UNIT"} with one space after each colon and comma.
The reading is {"value": 292, "unit": "mmHg"}
